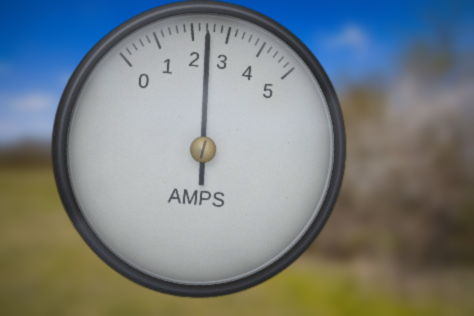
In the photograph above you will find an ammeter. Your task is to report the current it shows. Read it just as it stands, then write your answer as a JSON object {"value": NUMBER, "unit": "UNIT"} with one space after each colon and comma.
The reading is {"value": 2.4, "unit": "A"}
